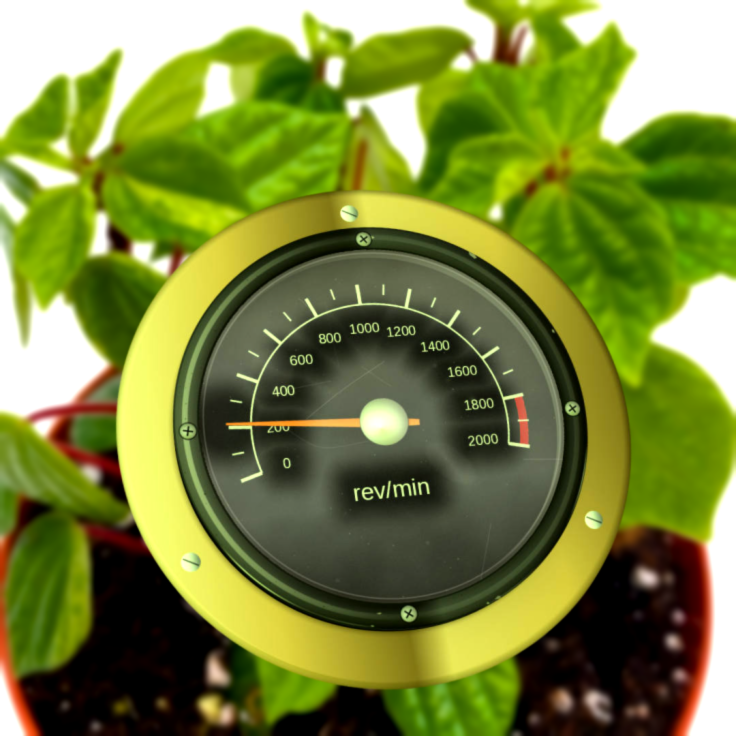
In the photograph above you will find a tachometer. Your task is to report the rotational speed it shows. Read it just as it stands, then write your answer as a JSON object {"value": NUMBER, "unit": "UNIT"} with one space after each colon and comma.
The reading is {"value": 200, "unit": "rpm"}
